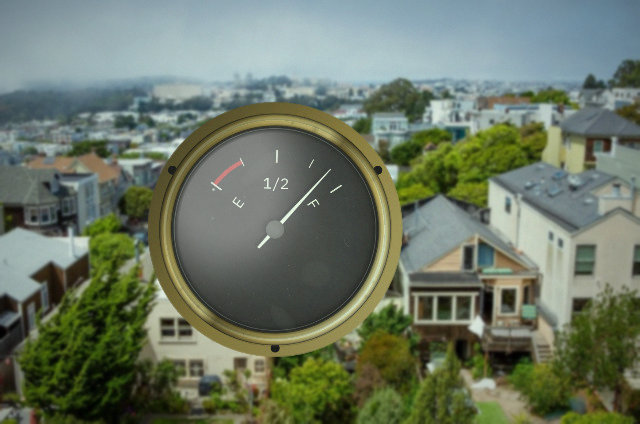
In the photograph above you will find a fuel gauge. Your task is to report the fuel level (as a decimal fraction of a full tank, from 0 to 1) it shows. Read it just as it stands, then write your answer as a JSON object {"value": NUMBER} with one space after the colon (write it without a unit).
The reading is {"value": 0.875}
